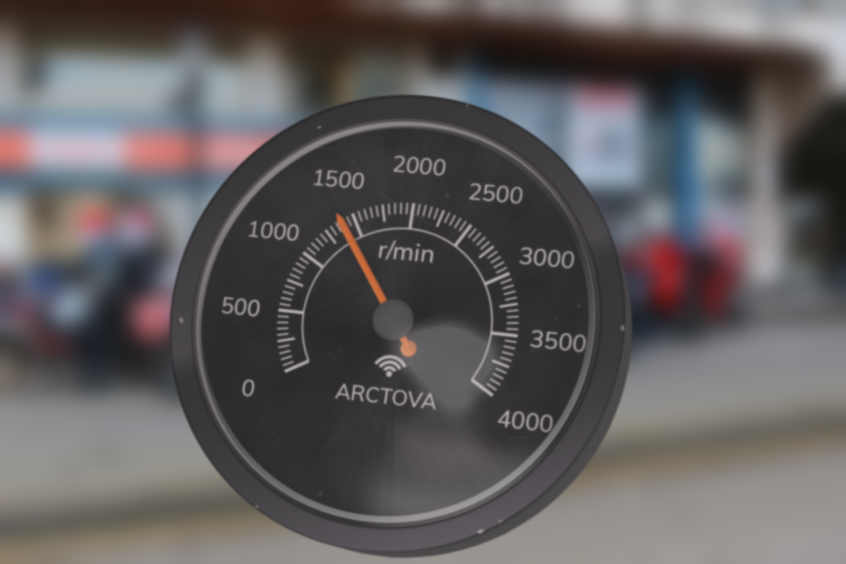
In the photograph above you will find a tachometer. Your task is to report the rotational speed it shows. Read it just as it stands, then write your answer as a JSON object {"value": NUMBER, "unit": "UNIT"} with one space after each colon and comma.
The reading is {"value": 1400, "unit": "rpm"}
